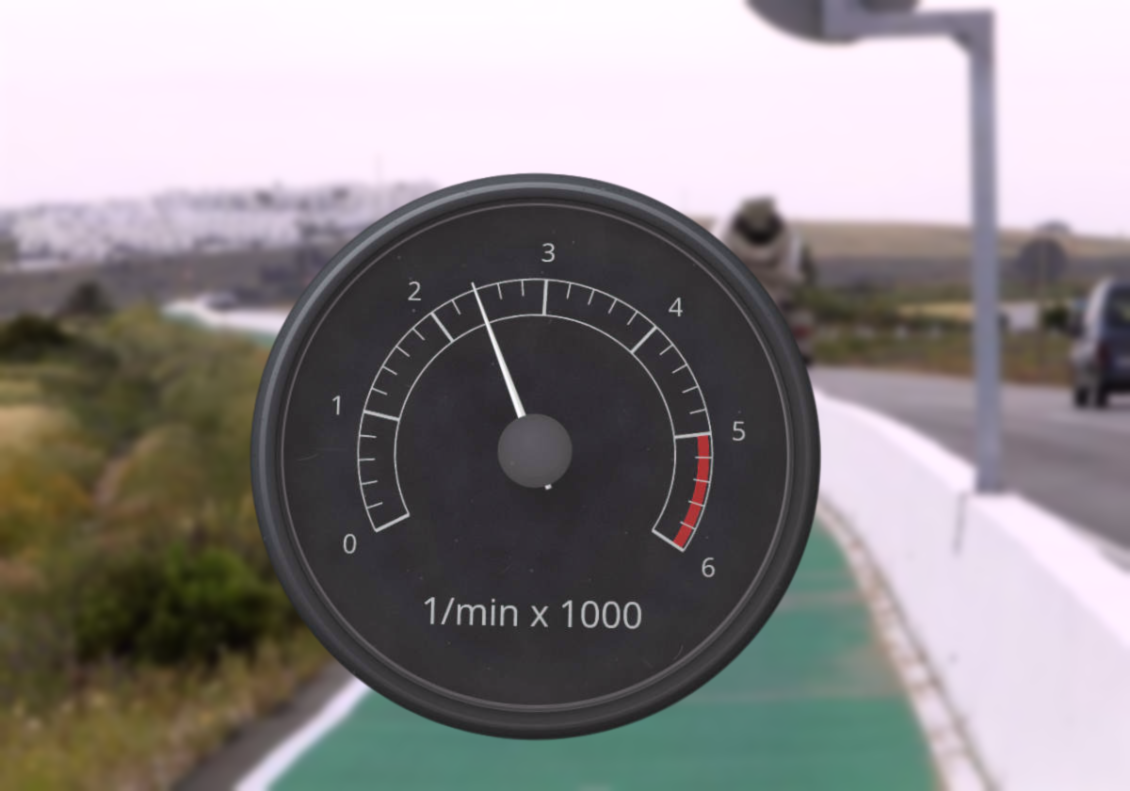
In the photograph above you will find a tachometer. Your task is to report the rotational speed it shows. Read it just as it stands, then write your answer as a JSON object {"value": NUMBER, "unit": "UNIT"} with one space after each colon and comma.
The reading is {"value": 2400, "unit": "rpm"}
